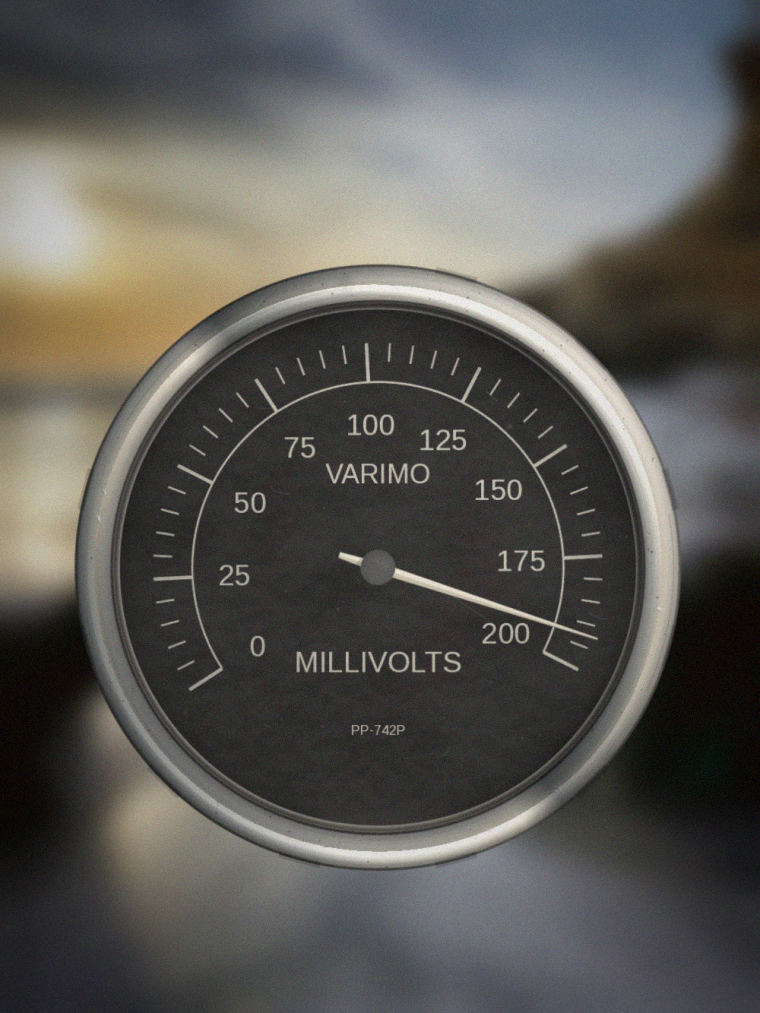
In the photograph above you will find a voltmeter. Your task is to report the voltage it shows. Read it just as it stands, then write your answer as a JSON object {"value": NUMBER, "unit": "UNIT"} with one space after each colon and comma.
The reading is {"value": 192.5, "unit": "mV"}
